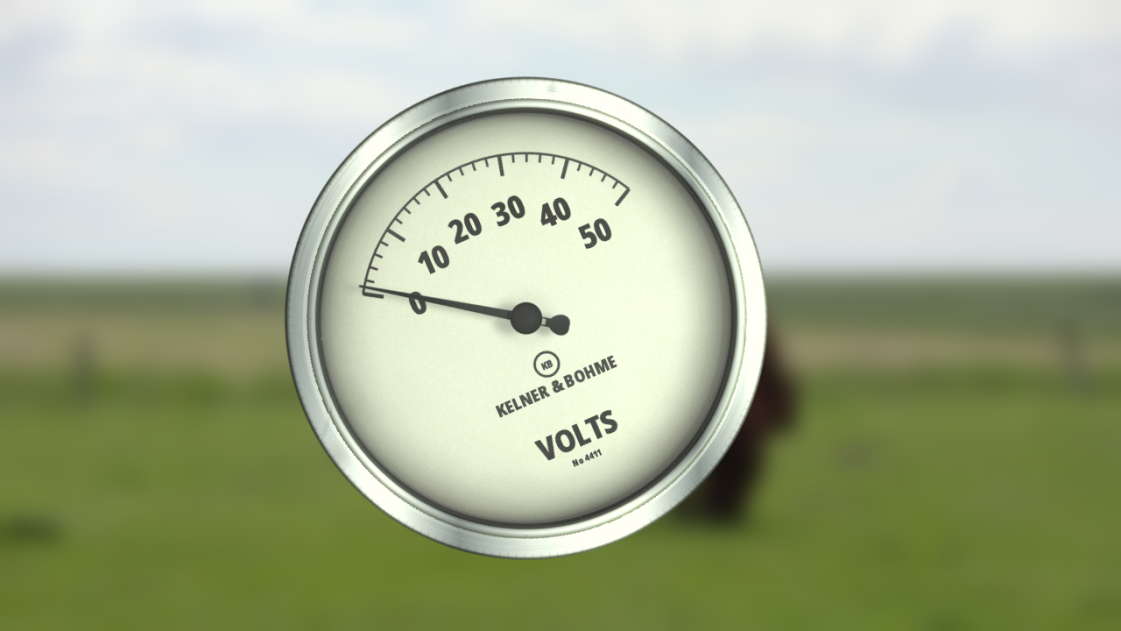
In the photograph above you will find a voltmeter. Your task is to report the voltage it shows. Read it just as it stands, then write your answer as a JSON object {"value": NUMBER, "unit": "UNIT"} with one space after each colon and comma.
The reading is {"value": 1, "unit": "V"}
